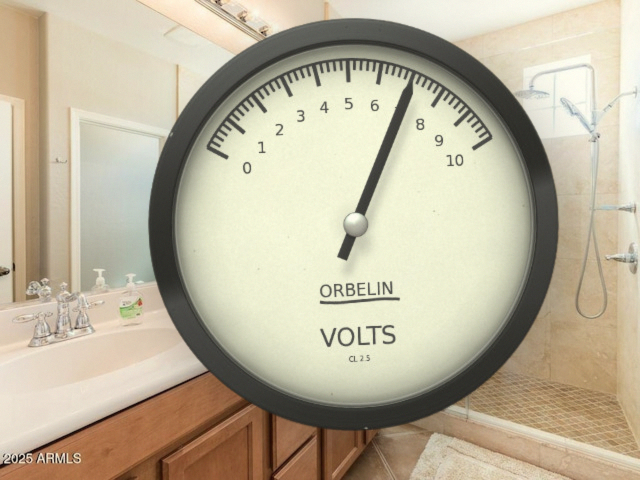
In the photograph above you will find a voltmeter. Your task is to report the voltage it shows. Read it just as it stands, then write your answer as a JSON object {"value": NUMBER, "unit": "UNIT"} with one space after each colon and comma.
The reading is {"value": 7, "unit": "V"}
